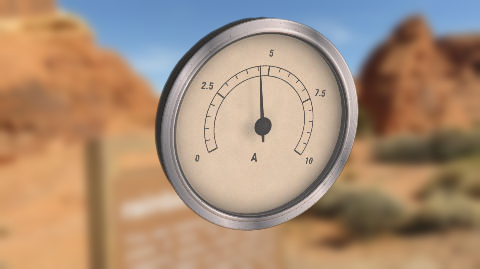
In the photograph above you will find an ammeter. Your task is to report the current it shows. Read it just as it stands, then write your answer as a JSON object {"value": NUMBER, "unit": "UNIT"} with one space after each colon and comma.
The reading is {"value": 4.5, "unit": "A"}
